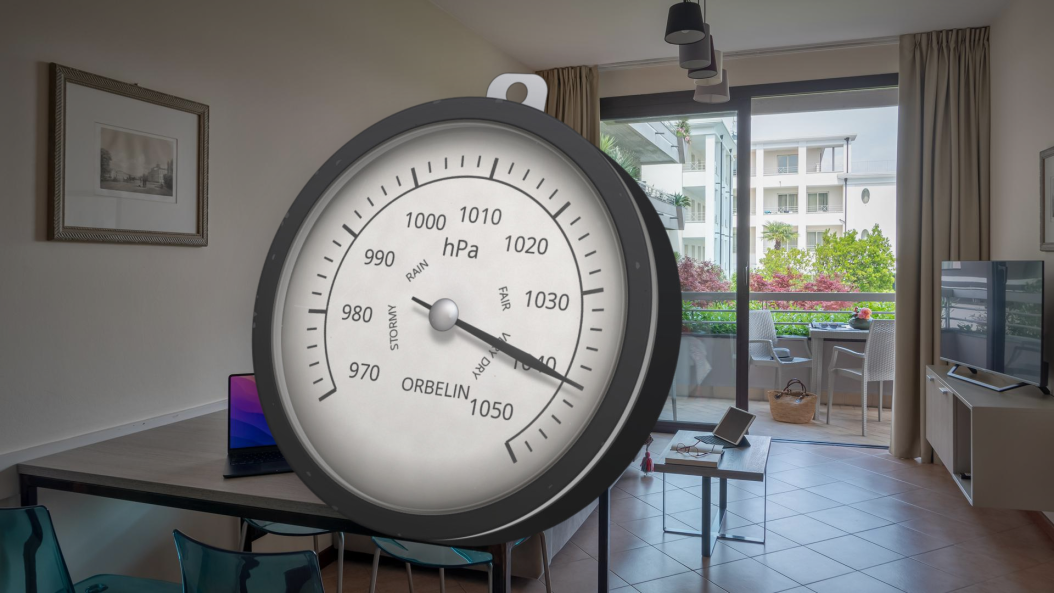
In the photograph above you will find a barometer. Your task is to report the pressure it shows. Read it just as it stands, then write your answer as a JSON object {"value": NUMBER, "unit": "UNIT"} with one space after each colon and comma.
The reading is {"value": 1040, "unit": "hPa"}
